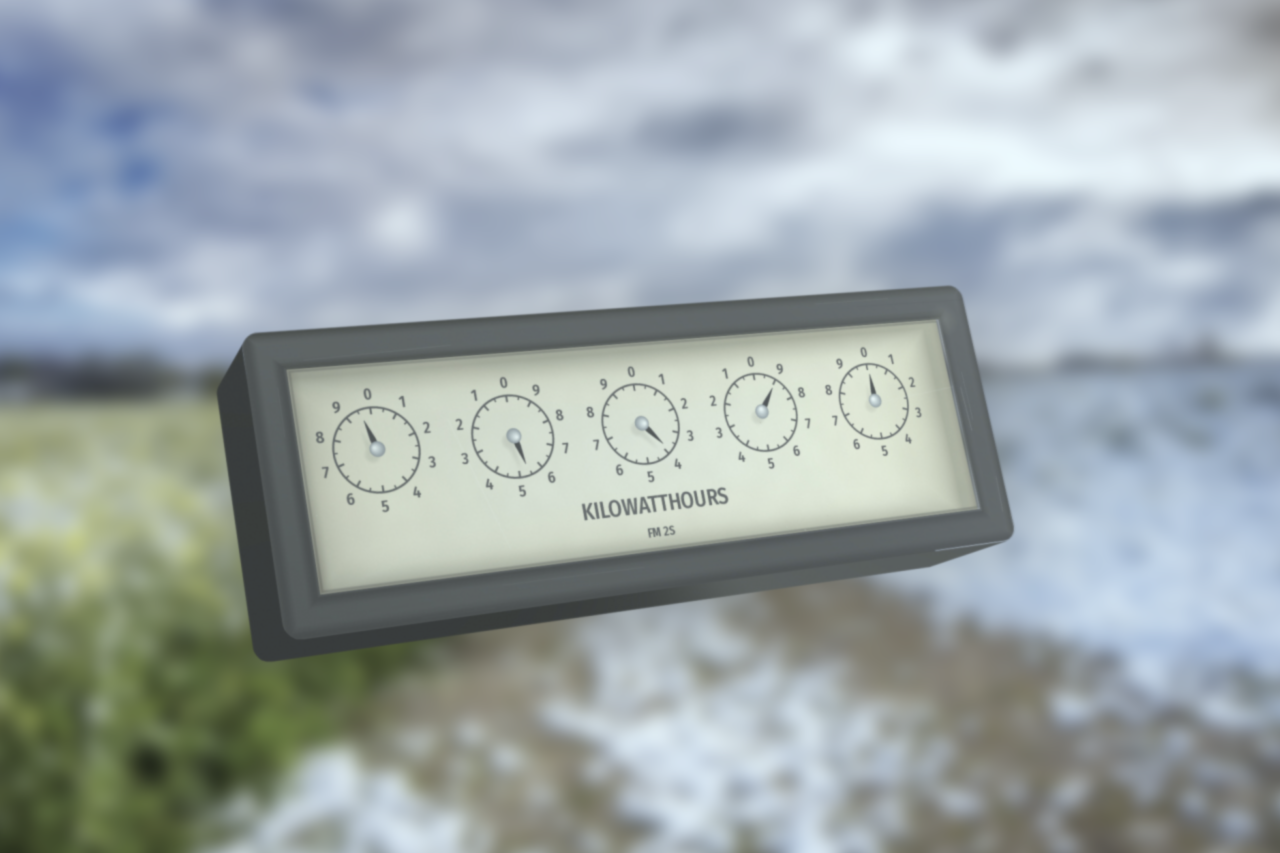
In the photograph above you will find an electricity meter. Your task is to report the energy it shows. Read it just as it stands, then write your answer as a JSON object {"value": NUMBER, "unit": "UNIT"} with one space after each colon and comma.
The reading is {"value": 95390, "unit": "kWh"}
